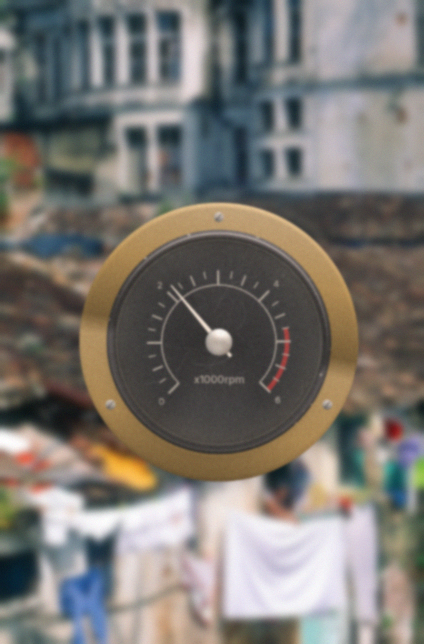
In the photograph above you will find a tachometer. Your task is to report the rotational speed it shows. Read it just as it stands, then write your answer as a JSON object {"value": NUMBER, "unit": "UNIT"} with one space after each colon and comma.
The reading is {"value": 2125, "unit": "rpm"}
